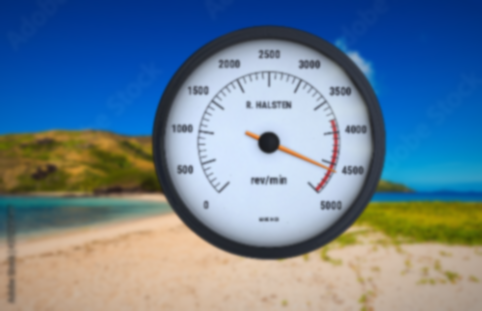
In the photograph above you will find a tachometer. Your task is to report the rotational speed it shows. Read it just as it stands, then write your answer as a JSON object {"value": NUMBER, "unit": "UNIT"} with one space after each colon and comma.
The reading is {"value": 4600, "unit": "rpm"}
